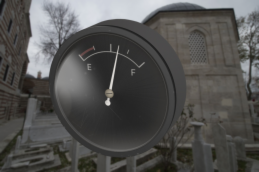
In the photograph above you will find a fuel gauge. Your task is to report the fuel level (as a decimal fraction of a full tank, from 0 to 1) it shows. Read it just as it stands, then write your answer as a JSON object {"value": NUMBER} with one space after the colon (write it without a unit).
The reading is {"value": 0.625}
